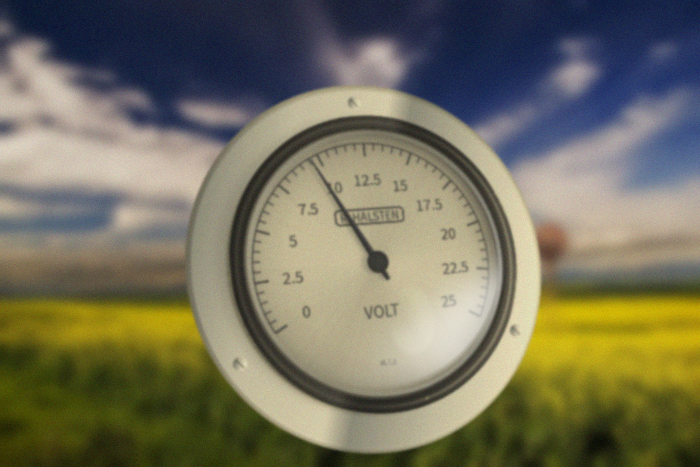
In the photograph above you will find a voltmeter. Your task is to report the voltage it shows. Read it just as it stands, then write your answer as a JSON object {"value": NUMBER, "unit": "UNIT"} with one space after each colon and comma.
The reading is {"value": 9.5, "unit": "V"}
